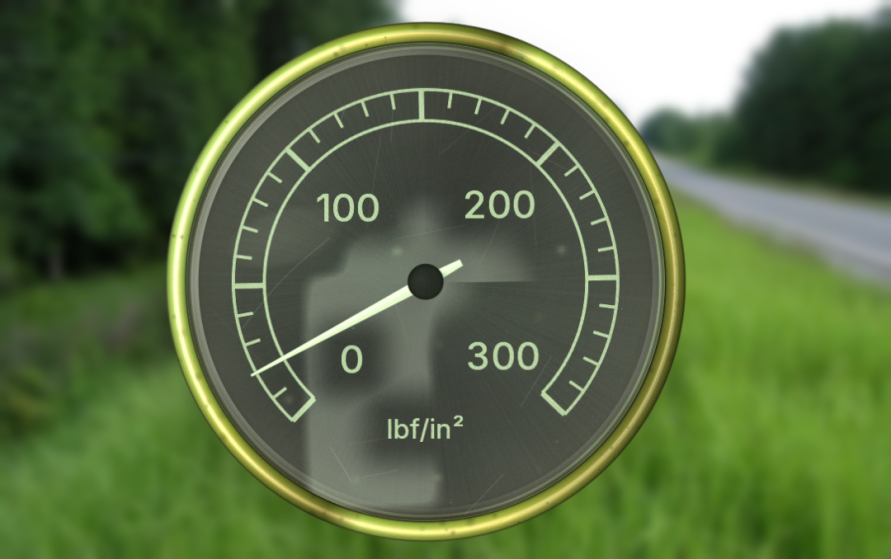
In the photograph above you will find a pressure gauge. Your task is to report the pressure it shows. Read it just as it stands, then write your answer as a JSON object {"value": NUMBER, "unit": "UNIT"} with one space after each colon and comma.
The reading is {"value": 20, "unit": "psi"}
